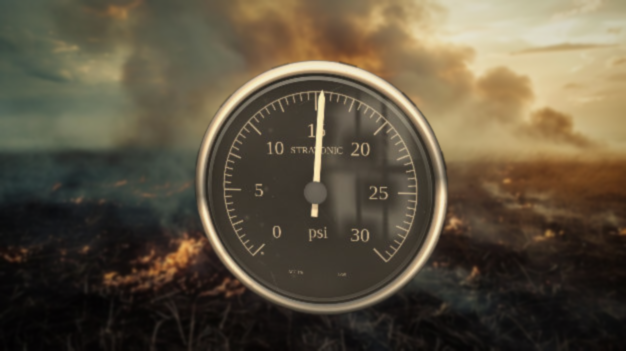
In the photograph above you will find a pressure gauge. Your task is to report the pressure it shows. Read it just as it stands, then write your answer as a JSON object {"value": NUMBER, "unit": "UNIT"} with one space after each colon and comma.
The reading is {"value": 15.5, "unit": "psi"}
